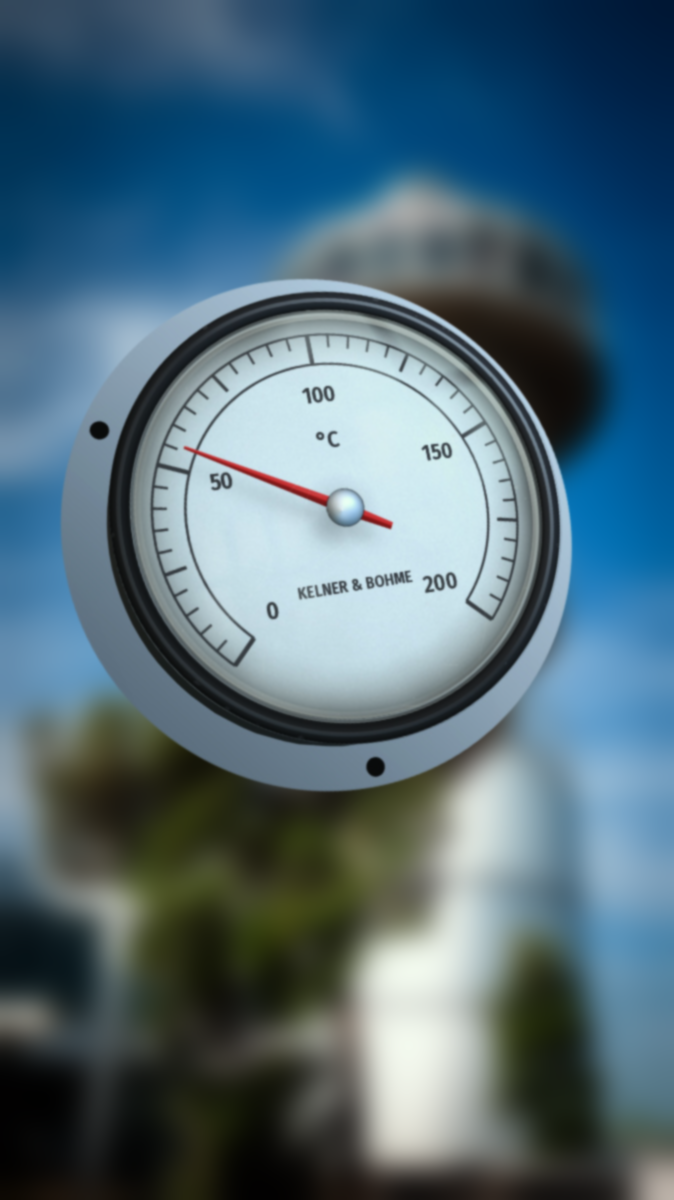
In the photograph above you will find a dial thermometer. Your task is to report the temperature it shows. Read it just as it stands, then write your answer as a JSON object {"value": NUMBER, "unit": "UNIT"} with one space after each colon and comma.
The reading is {"value": 55, "unit": "°C"}
